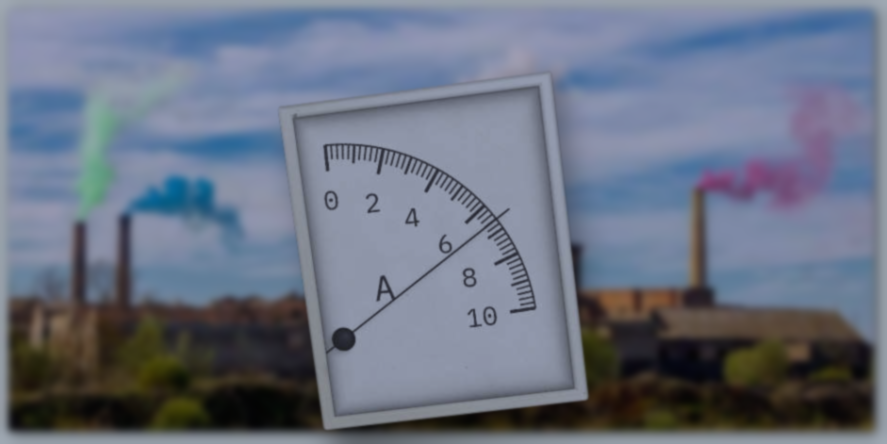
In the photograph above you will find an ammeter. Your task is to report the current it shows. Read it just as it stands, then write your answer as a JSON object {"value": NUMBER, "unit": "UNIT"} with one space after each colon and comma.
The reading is {"value": 6.6, "unit": "A"}
